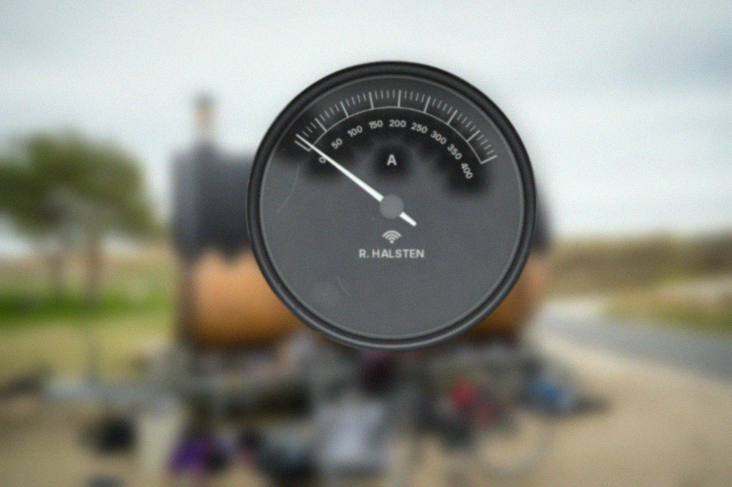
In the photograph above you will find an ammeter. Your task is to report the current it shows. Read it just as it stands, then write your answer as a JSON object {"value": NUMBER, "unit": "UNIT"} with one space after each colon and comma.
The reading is {"value": 10, "unit": "A"}
